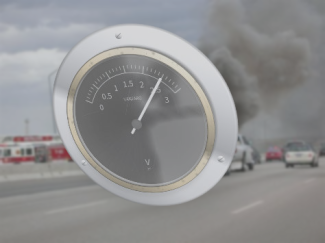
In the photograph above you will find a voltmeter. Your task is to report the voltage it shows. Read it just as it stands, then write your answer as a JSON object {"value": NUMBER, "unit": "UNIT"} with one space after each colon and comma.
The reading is {"value": 2.5, "unit": "V"}
